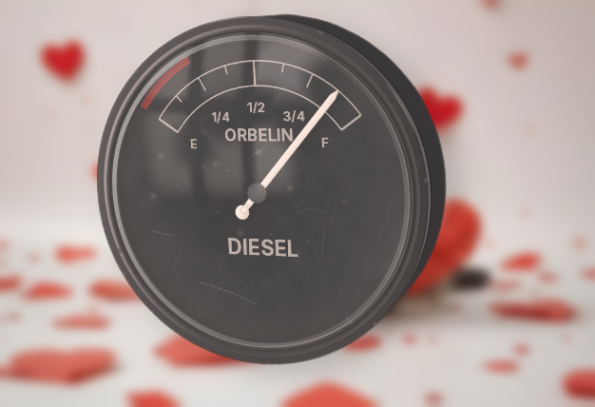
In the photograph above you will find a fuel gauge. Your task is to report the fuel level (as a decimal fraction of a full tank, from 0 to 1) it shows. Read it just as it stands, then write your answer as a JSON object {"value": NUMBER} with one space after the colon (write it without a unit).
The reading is {"value": 0.875}
